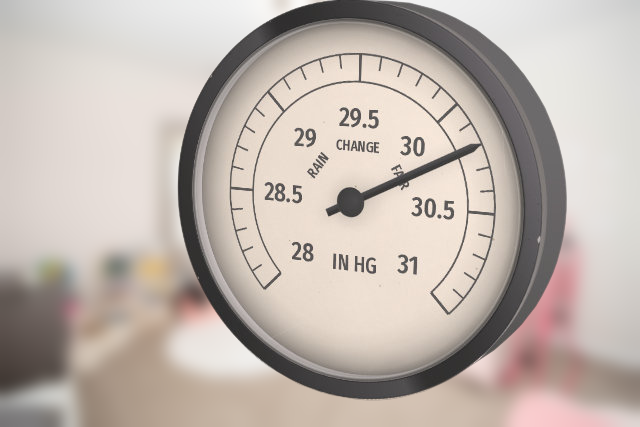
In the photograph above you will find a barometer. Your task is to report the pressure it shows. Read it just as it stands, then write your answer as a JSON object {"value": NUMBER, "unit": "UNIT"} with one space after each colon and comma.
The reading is {"value": 30.2, "unit": "inHg"}
